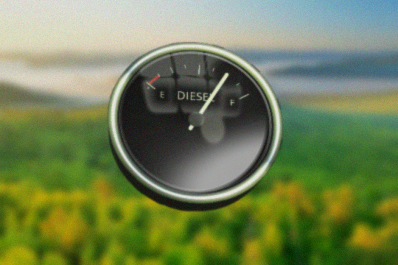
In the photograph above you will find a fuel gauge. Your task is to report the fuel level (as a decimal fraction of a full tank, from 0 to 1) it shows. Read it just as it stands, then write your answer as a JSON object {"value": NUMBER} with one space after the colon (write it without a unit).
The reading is {"value": 0.75}
